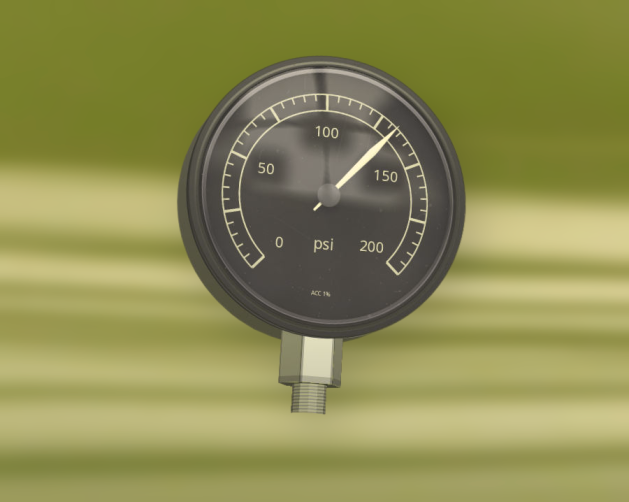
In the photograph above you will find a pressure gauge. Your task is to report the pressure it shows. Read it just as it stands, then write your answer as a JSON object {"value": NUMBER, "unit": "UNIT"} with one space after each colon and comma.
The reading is {"value": 132.5, "unit": "psi"}
